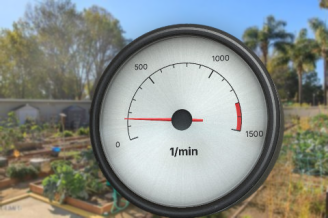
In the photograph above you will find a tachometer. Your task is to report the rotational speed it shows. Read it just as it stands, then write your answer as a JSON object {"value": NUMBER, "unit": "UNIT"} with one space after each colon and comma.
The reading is {"value": 150, "unit": "rpm"}
